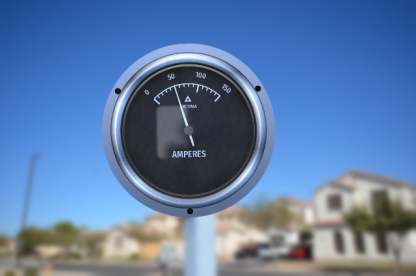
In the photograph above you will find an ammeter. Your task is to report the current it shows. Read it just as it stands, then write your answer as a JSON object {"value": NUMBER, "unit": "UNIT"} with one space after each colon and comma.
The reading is {"value": 50, "unit": "A"}
